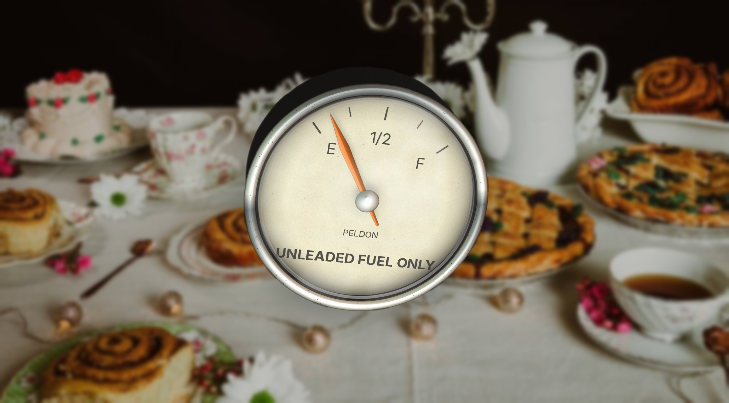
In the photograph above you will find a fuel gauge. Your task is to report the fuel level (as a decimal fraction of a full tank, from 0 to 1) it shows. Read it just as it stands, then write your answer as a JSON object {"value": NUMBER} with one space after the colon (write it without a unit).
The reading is {"value": 0.125}
